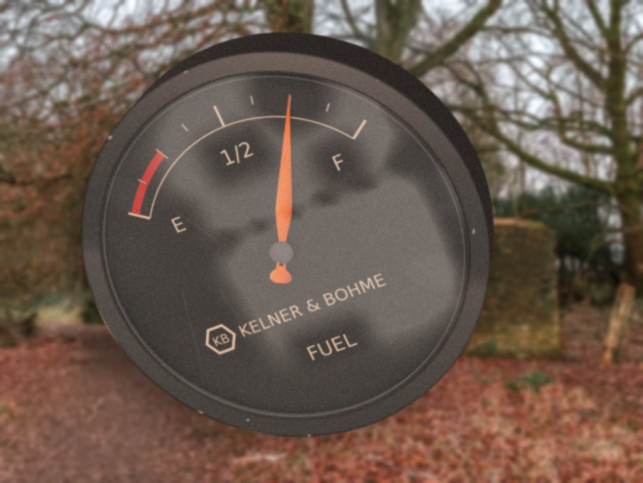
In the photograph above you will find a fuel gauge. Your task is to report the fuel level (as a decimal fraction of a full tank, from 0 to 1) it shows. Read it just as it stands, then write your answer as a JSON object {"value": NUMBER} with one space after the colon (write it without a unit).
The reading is {"value": 0.75}
